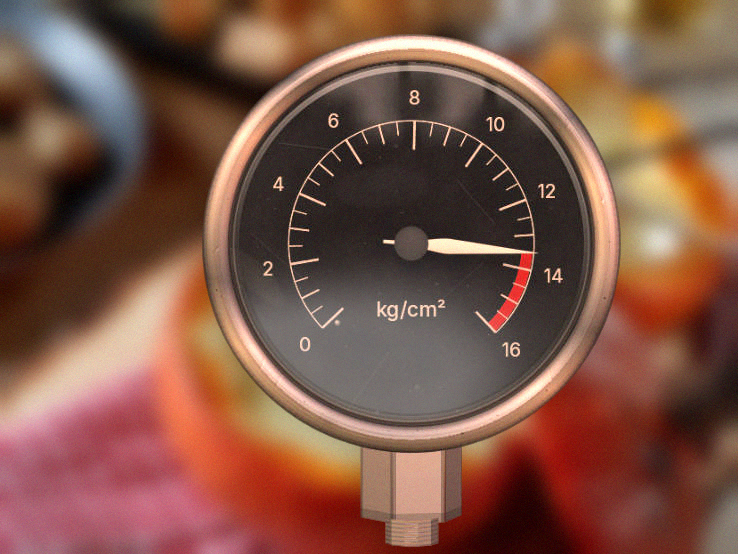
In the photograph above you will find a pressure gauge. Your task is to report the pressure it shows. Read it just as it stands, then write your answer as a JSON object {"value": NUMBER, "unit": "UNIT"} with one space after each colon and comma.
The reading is {"value": 13.5, "unit": "kg/cm²"}
